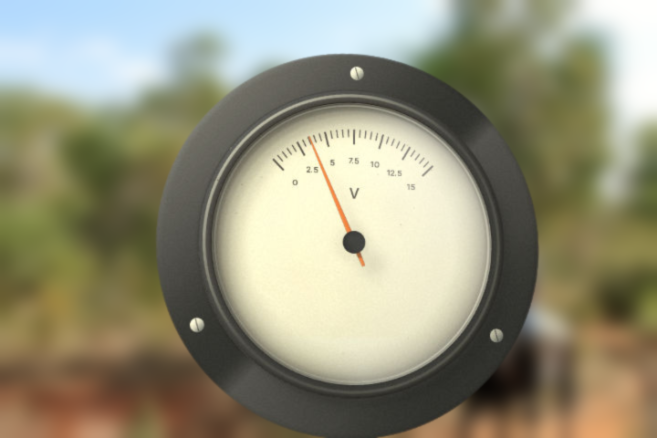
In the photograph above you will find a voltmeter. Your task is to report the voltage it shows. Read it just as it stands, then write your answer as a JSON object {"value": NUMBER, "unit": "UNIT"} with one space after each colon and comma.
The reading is {"value": 3.5, "unit": "V"}
